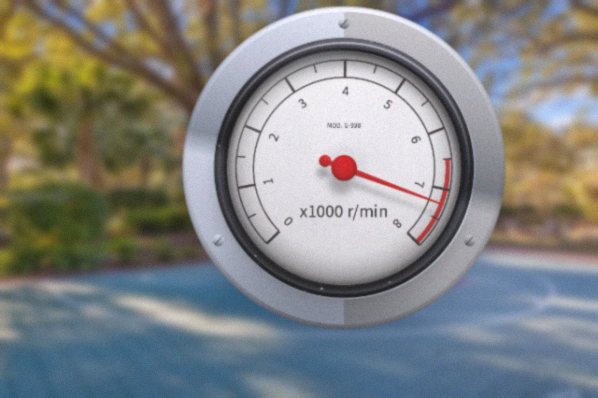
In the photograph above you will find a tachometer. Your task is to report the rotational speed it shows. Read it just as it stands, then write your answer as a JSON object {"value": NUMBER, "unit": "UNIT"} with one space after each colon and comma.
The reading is {"value": 7250, "unit": "rpm"}
